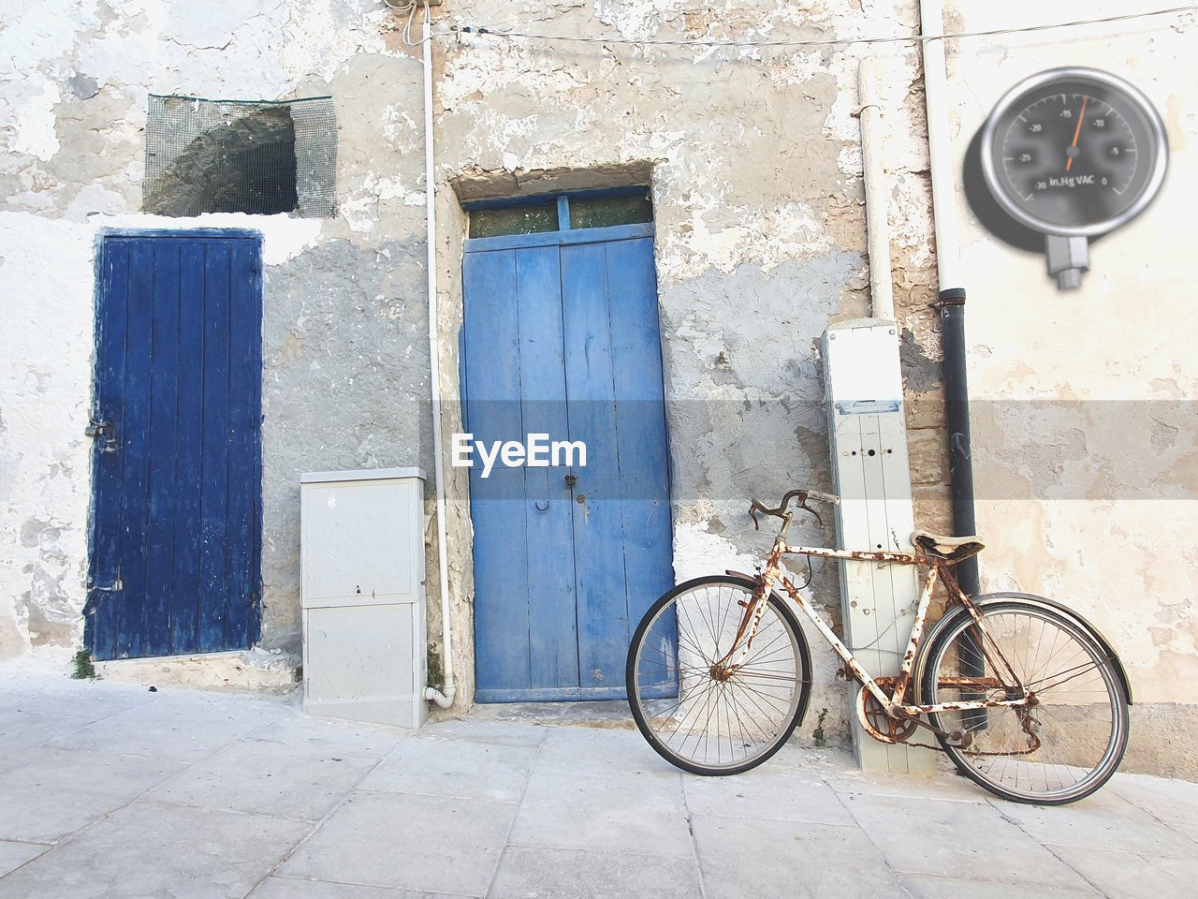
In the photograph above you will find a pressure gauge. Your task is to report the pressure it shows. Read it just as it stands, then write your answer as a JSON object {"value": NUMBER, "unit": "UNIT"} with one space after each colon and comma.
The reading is {"value": -13, "unit": "inHg"}
